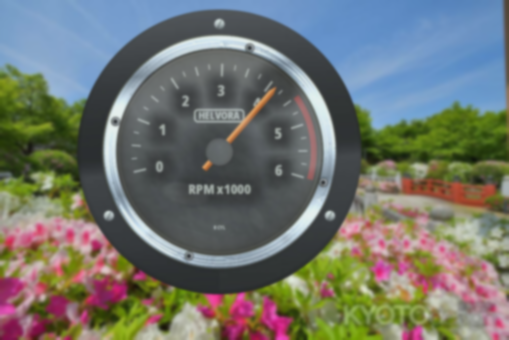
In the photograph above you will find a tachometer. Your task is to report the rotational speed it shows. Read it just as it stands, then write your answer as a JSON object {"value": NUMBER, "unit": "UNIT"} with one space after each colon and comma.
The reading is {"value": 4125, "unit": "rpm"}
